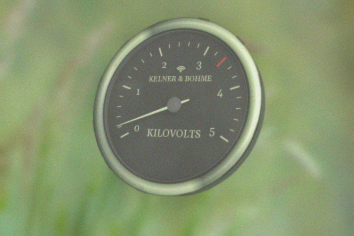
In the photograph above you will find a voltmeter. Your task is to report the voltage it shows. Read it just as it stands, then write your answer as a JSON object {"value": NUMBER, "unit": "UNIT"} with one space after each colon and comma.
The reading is {"value": 0.2, "unit": "kV"}
